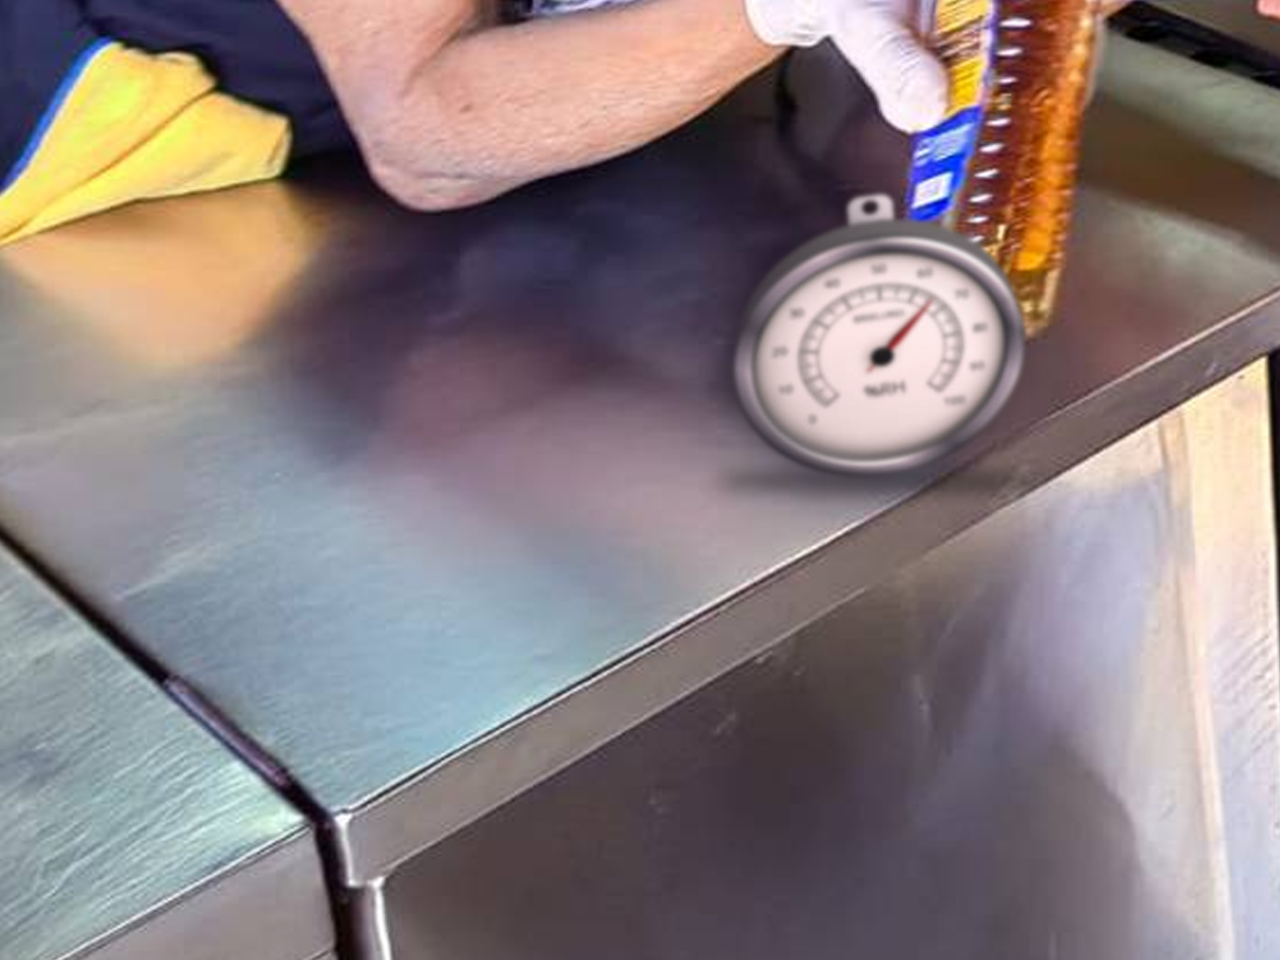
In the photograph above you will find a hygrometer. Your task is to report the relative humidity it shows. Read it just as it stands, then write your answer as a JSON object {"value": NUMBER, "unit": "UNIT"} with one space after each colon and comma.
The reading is {"value": 65, "unit": "%"}
